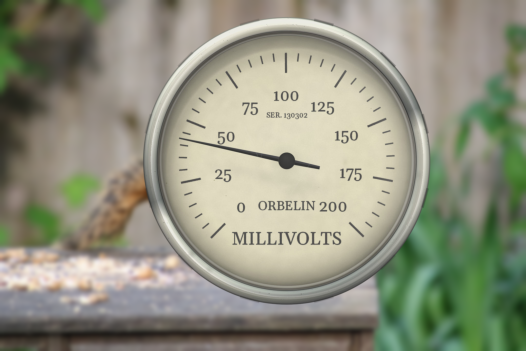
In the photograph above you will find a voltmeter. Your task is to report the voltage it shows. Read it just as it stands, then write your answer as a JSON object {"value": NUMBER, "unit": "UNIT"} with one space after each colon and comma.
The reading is {"value": 42.5, "unit": "mV"}
